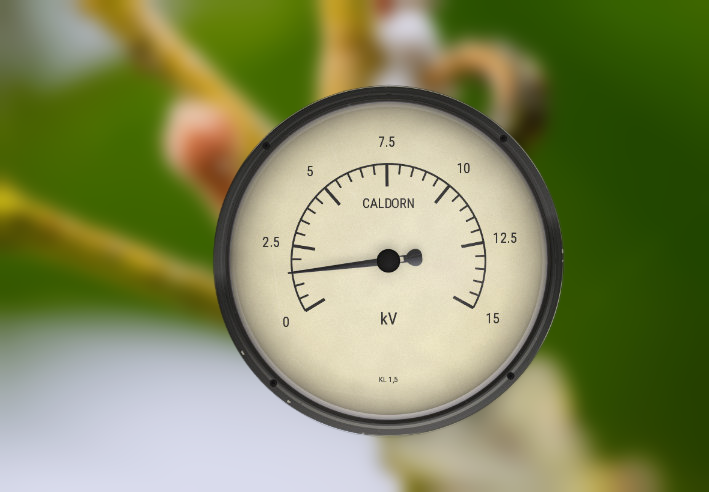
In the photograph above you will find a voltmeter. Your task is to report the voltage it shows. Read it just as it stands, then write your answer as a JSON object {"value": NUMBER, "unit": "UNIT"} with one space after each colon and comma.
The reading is {"value": 1.5, "unit": "kV"}
